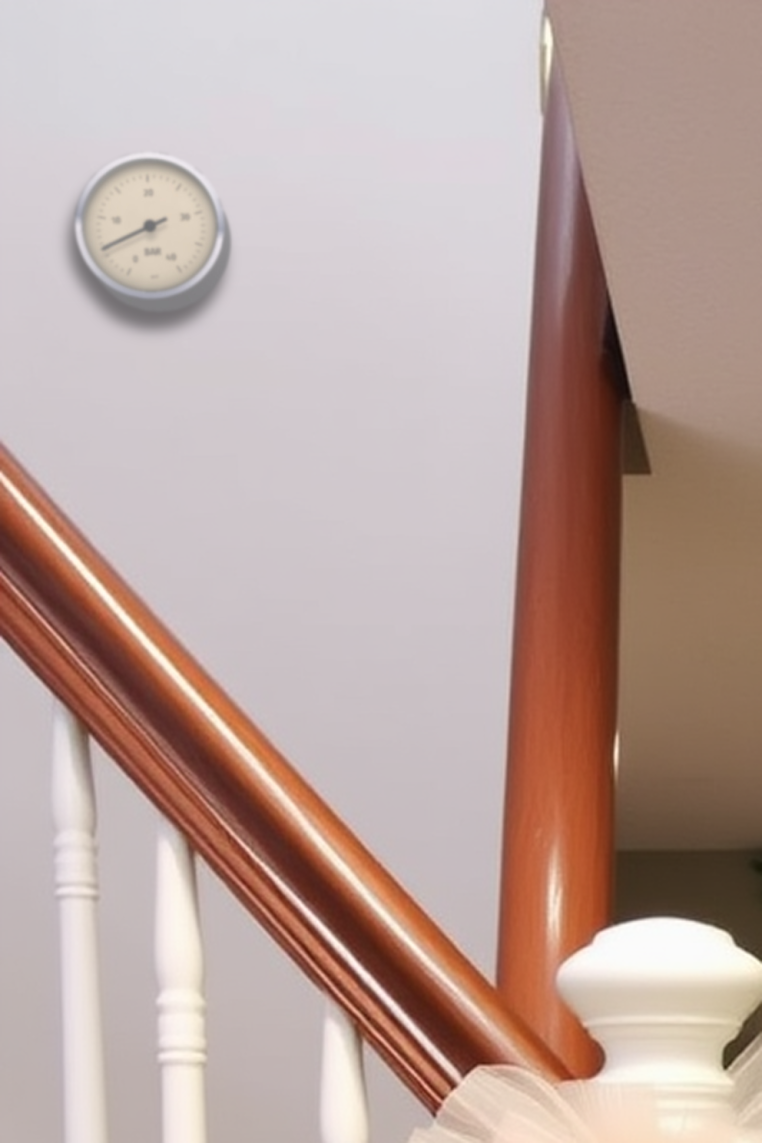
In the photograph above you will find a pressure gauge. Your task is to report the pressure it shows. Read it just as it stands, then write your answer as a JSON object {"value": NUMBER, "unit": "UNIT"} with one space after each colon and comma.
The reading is {"value": 5, "unit": "bar"}
